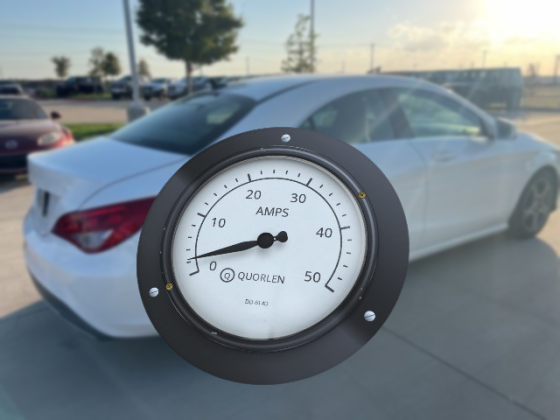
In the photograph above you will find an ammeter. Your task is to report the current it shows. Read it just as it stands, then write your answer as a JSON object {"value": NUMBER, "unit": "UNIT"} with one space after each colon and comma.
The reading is {"value": 2, "unit": "A"}
